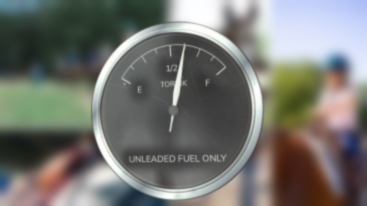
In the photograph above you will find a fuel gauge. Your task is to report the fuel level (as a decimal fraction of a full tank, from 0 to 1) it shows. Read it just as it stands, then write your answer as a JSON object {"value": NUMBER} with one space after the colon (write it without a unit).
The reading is {"value": 0.625}
